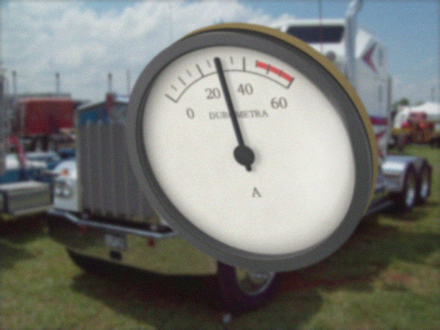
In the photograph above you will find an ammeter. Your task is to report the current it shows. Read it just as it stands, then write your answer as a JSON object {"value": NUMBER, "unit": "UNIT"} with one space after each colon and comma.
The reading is {"value": 30, "unit": "A"}
